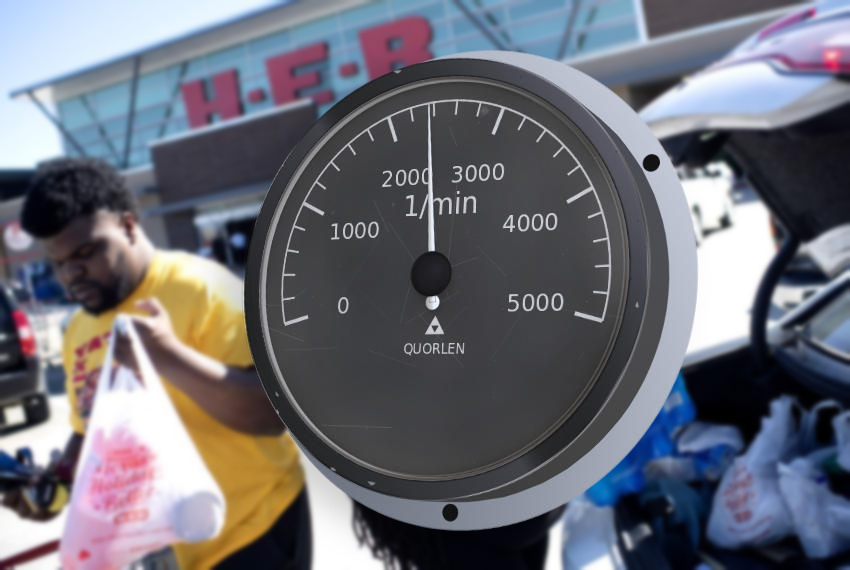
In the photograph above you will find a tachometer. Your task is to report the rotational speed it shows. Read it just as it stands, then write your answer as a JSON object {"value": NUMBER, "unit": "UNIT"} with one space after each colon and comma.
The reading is {"value": 2400, "unit": "rpm"}
